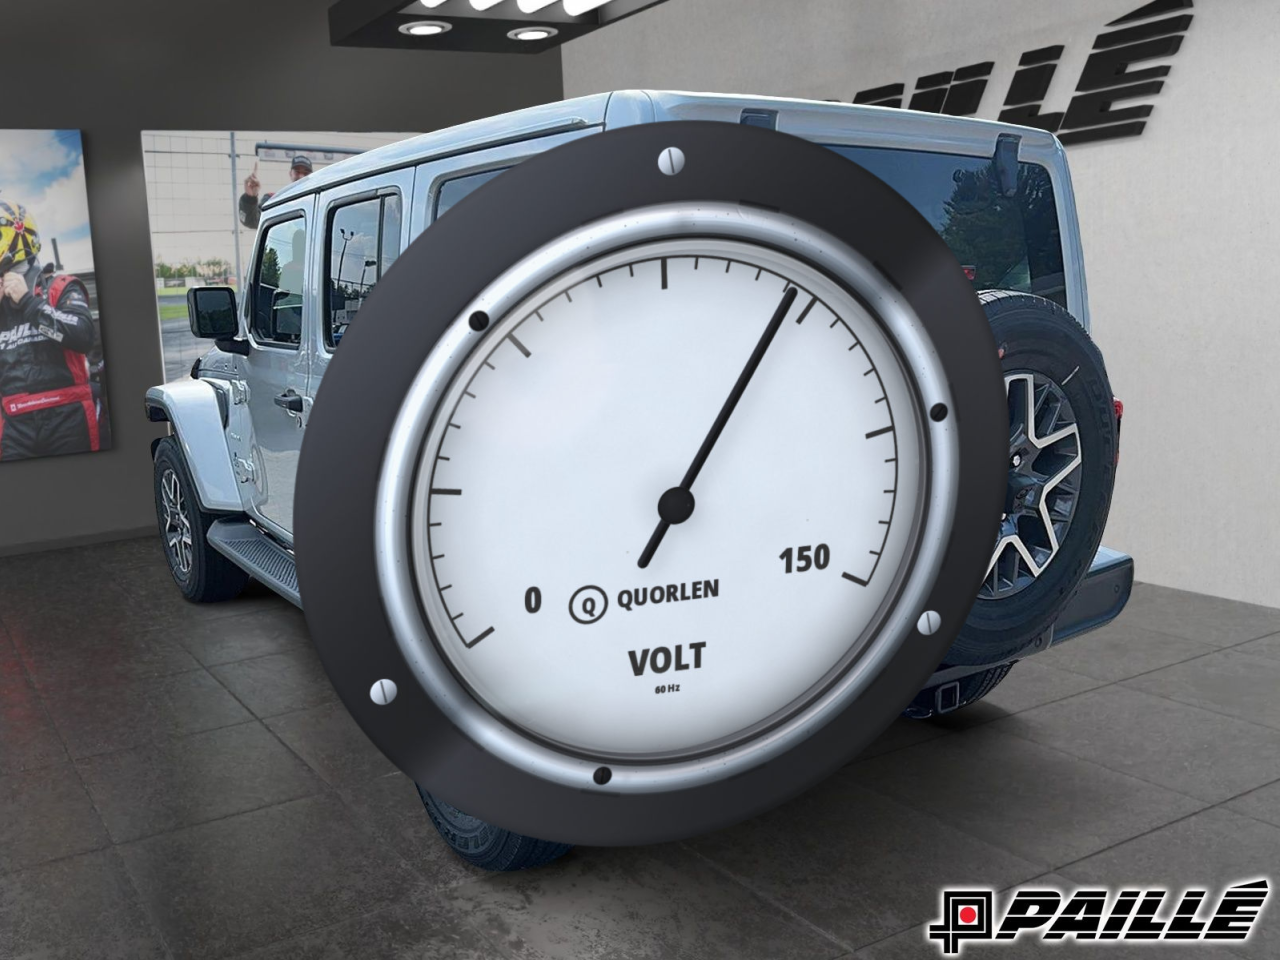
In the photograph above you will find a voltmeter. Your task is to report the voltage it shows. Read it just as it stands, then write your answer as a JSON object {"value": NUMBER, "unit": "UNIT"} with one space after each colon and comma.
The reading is {"value": 95, "unit": "V"}
